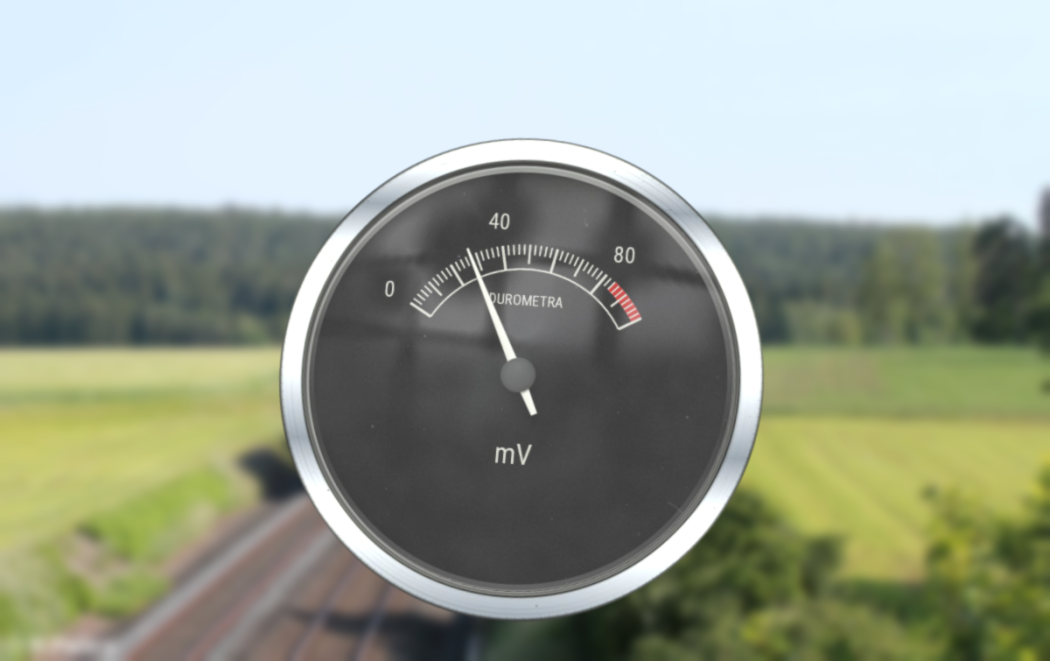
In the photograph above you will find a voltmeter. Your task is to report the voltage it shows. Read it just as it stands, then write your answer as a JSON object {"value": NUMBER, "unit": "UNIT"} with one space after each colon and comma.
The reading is {"value": 28, "unit": "mV"}
